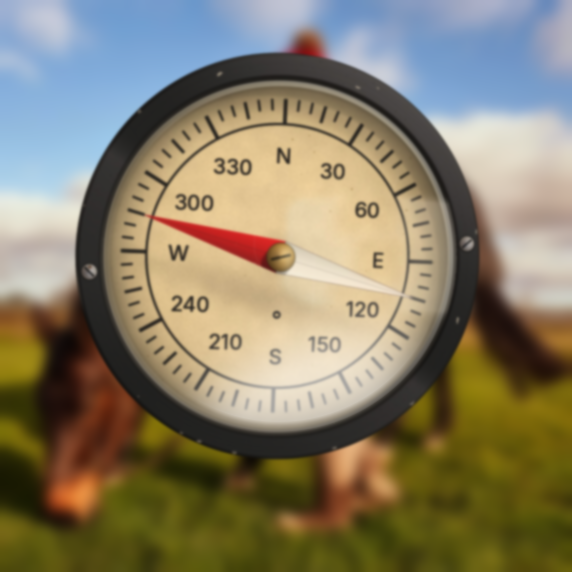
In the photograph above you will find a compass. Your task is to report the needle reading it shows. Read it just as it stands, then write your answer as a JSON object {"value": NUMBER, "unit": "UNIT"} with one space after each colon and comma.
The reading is {"value": 285, "unit": "°"}
